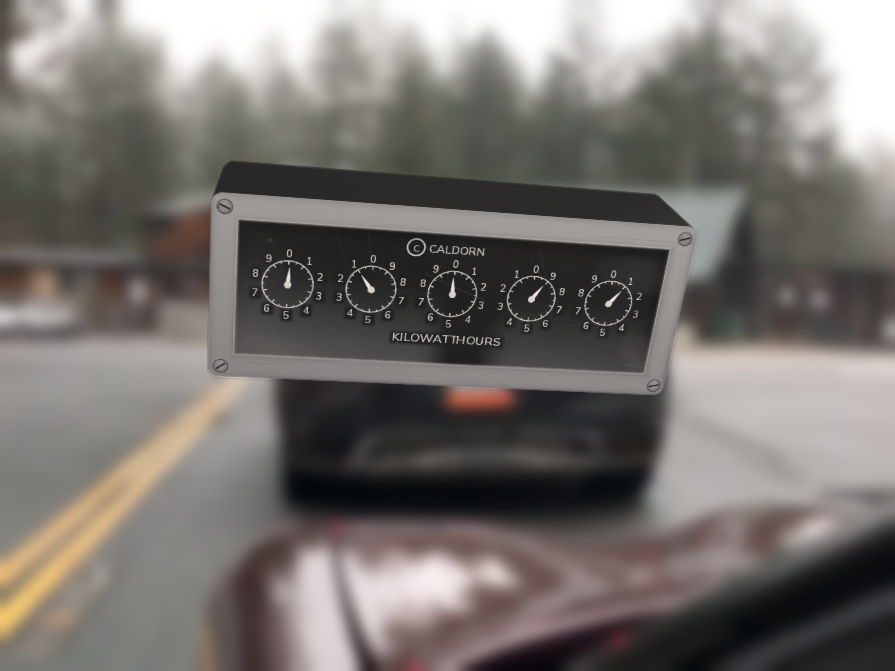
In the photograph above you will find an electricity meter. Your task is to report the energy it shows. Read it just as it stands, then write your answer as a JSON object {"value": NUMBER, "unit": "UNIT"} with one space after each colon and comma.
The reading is {"value": 991, "unit": "kWh"}
